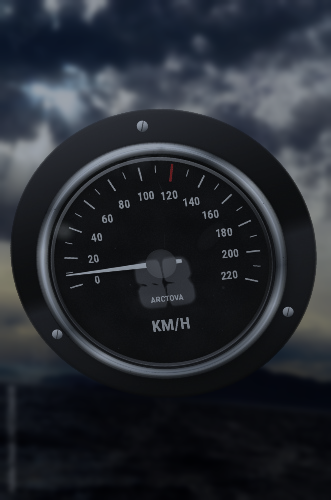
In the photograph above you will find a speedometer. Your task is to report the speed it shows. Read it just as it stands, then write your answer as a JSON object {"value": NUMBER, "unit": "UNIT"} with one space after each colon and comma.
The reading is {"value": 10, "unit": "km/h"}
